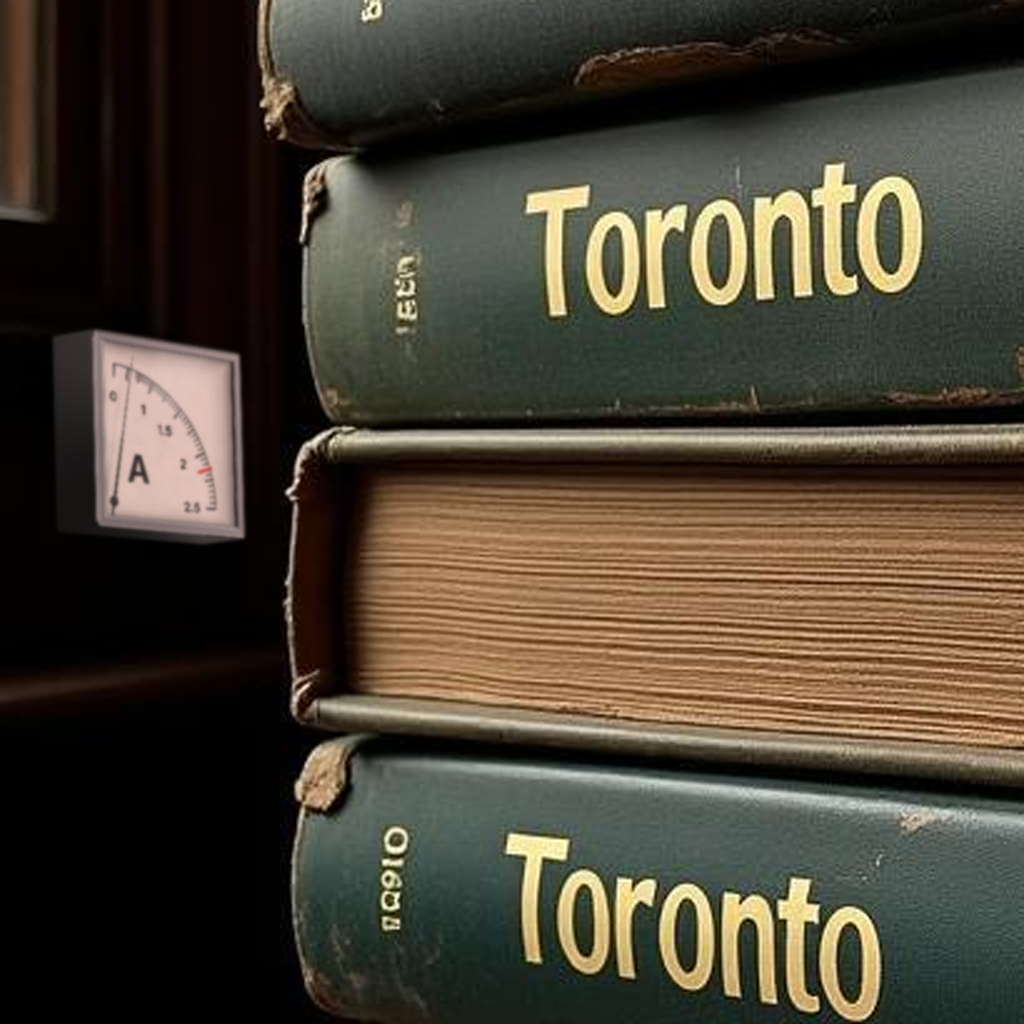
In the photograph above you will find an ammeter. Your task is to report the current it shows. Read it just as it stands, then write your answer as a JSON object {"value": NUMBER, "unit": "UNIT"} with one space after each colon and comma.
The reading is {"value": 0.5, "unit": "A"}
